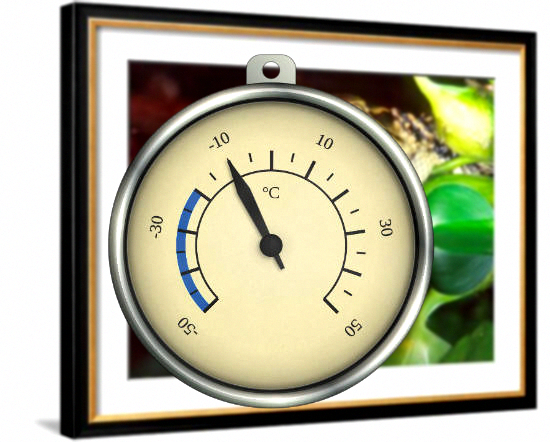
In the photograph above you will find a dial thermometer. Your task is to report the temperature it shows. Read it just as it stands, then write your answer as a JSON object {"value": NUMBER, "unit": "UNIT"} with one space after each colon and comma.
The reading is {"value": -10, "unit": "°C"}
